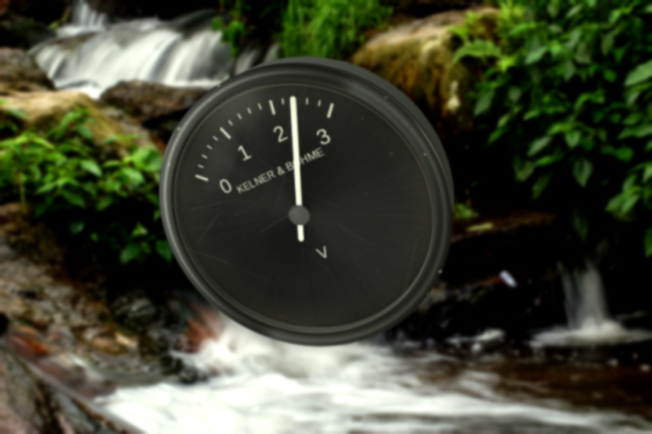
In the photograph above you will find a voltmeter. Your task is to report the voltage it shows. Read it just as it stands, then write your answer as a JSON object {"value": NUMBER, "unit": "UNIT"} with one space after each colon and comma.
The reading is {"value": 2.4, "unit": "V"}
